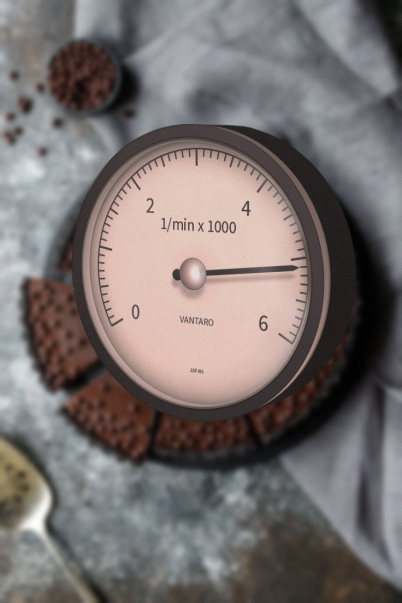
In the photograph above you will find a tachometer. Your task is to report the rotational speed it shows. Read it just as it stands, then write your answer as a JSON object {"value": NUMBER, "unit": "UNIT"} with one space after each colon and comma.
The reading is {"value": 5100, "unit": "rpm"}
